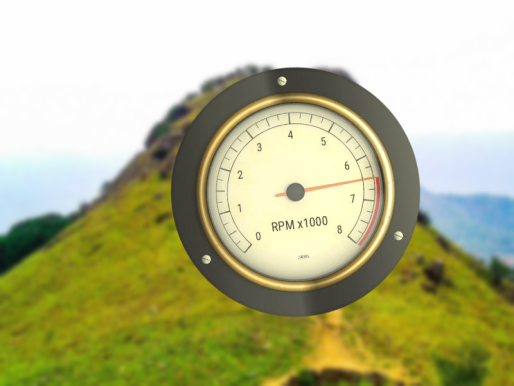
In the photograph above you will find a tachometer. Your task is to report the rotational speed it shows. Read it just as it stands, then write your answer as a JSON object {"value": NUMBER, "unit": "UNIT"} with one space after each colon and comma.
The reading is {"value": 6500, "unit": "rpm"}
